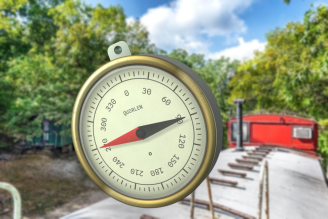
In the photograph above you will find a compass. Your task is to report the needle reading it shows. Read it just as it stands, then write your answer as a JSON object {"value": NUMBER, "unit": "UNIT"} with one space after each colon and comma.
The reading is {"value": 270, "unit": "°"}
